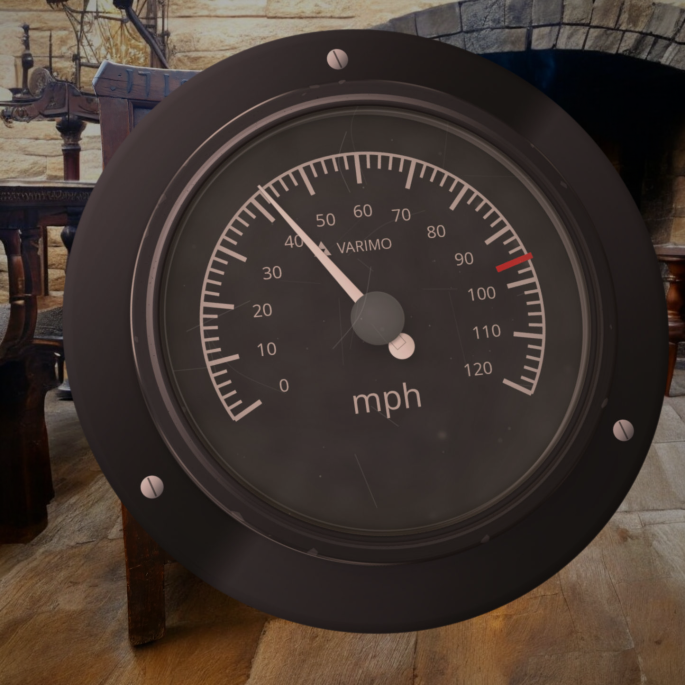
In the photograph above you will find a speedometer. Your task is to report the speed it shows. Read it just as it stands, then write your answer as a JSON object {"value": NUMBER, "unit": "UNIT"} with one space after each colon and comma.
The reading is {"value": 42, "unit": "mph"}
